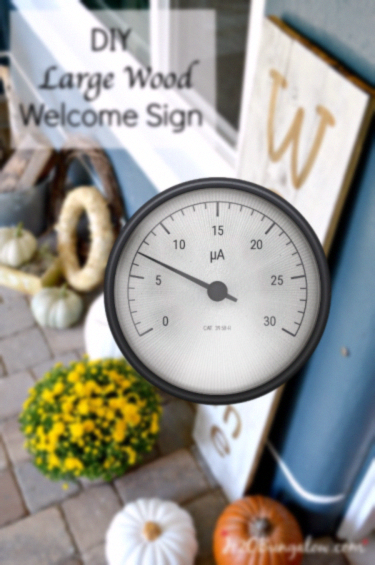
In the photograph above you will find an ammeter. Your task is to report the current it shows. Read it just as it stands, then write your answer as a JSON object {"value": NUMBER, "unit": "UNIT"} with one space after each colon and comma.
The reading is {"value": 7, "unit": "µA"}
